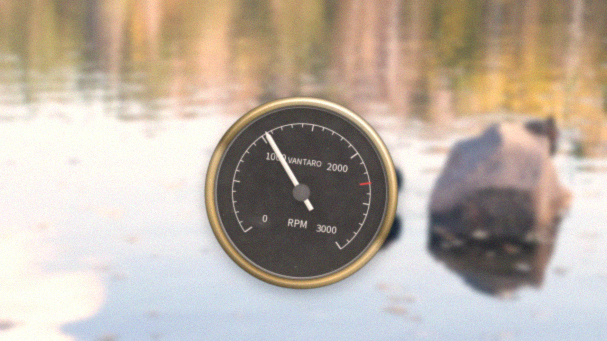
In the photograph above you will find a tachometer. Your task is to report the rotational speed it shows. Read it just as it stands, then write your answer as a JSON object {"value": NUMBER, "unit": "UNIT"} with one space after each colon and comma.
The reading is {"value": 1050, "unit": "rpm"}
